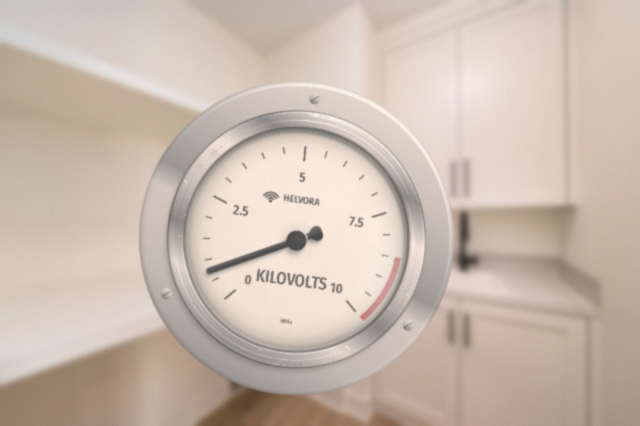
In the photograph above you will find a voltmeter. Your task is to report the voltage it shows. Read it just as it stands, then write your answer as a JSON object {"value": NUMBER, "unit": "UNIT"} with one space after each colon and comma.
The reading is {"value": 0.75, "unit": "kV"}
